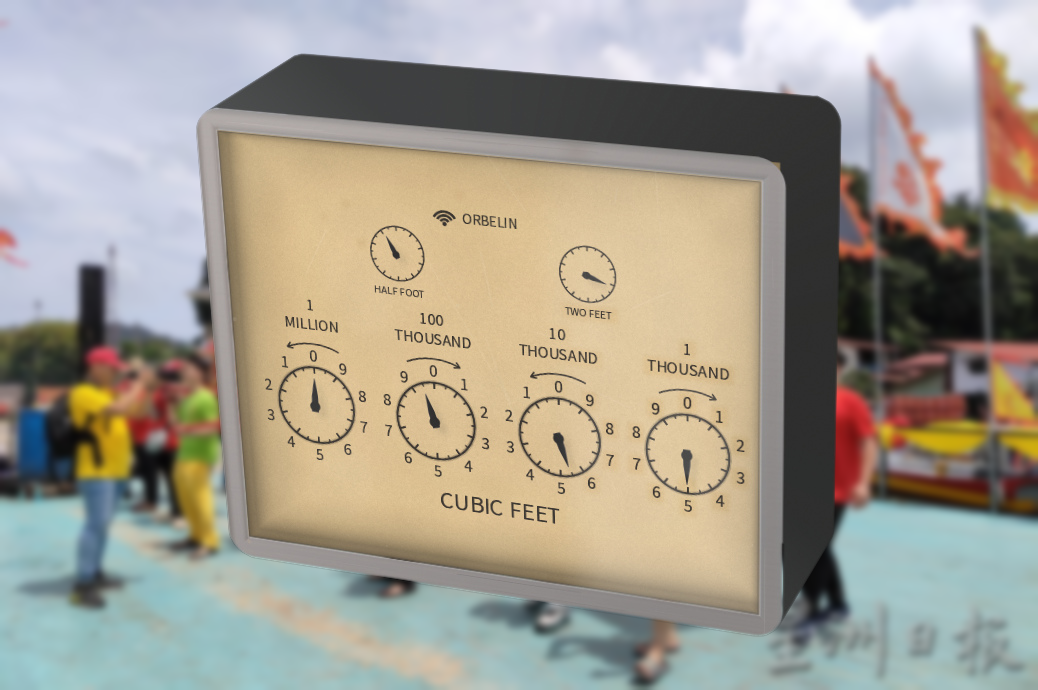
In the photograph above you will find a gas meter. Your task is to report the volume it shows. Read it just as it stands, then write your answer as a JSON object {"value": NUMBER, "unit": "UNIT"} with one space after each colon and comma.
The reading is {"value": 995500, "unit": "ft³"}
